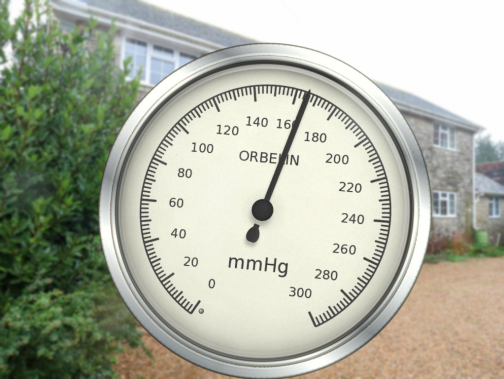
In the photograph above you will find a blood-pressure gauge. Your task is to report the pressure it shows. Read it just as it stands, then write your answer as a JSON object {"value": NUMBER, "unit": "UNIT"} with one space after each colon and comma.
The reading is {"value": 166, "unit": "mmHg"}
